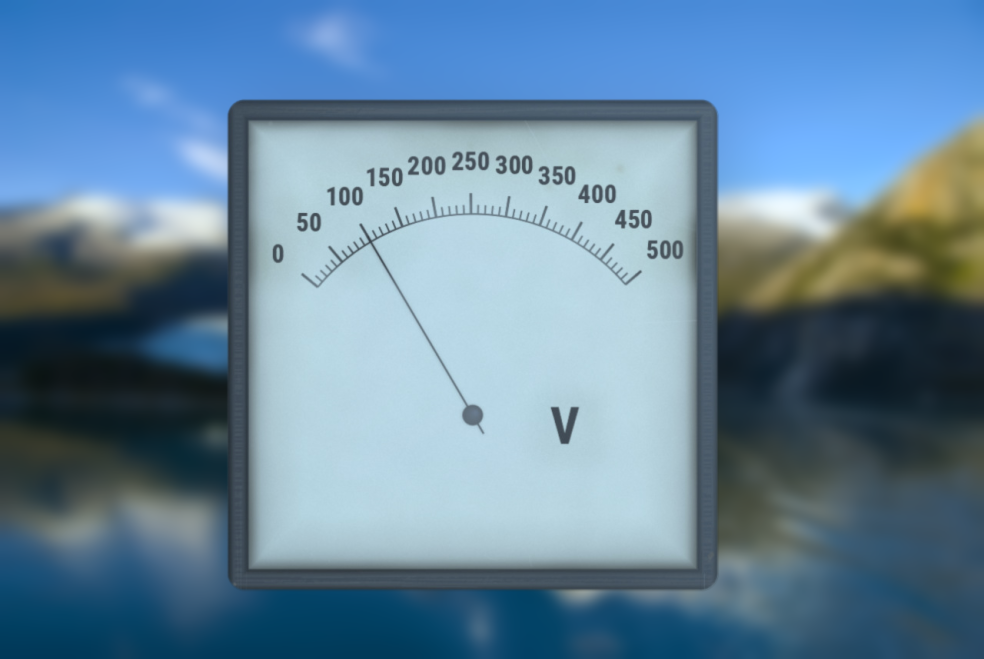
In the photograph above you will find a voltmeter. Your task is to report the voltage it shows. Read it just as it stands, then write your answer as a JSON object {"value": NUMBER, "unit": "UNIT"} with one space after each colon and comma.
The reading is {"value": 100, "unit": "V"}
